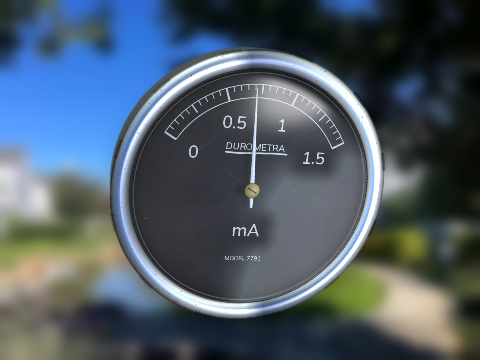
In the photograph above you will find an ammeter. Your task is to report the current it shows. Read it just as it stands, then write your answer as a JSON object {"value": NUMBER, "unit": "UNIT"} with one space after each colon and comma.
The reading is {"value": 0.7, "unit": "mA"}
